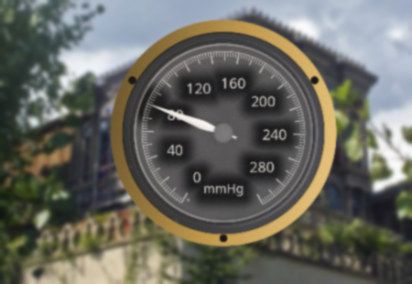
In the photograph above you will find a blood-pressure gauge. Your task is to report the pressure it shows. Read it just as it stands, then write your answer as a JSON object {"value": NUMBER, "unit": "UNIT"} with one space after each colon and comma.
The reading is {"value": 80, "unit": "mmHg"}
